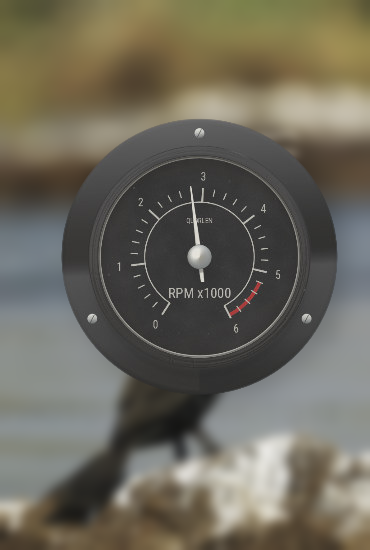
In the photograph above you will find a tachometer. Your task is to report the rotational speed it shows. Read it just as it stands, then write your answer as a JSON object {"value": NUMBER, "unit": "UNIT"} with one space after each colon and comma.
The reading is {"value": 2800, "unit": "rpm"}
